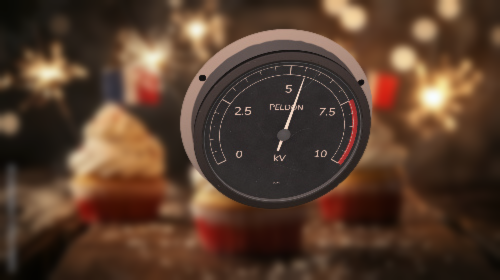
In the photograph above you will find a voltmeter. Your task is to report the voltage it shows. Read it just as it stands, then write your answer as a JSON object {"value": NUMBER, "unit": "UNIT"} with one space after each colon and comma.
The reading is {"value": 5.5, "unit": "kV"}
